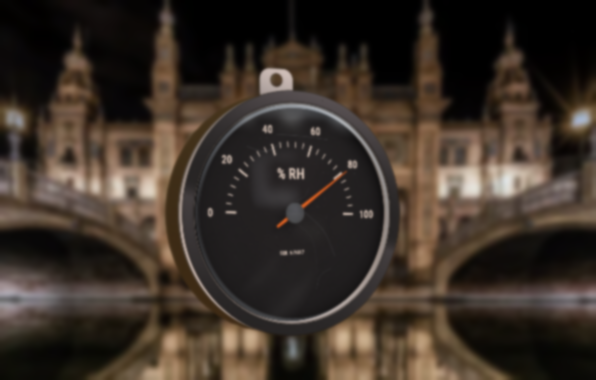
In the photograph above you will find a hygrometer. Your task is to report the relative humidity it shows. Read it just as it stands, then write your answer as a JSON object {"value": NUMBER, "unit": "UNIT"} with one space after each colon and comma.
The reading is {"value": 80, "unit": "%"}
